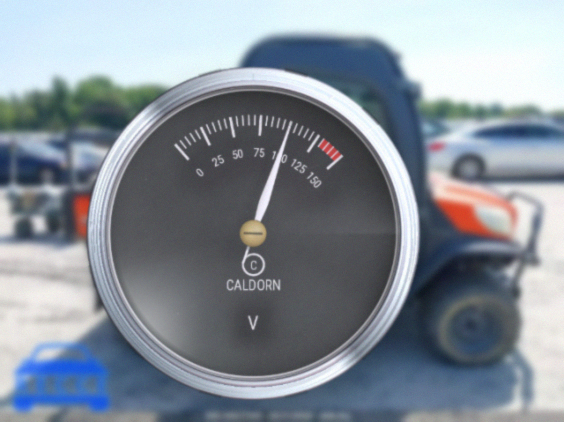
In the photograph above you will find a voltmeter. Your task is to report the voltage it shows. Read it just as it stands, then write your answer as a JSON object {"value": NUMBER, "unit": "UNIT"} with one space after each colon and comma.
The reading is {"value": 100, "unit": "V"}
